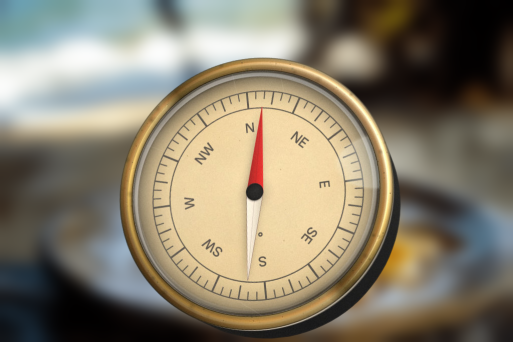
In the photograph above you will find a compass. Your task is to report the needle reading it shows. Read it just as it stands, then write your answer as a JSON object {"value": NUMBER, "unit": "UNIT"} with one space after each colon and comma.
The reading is {"value": 10, "unit": "°"}
